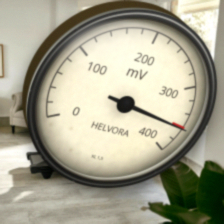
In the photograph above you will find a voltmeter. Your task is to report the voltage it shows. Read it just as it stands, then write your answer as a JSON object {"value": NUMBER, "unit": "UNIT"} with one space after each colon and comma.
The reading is {"value": 360, "unit": "mV"}
